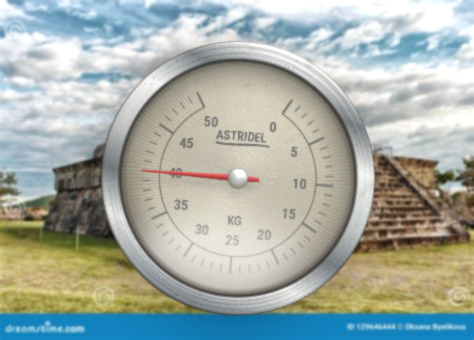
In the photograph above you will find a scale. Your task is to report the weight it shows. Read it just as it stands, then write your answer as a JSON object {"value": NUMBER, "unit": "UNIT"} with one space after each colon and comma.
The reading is {"value": 40, "unit": "kg"}
